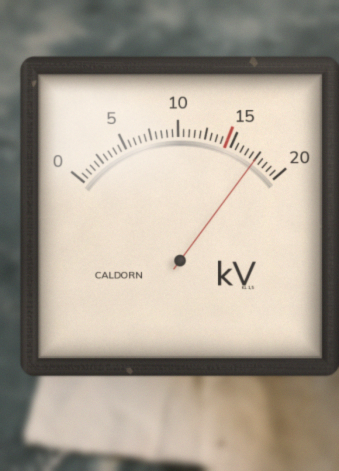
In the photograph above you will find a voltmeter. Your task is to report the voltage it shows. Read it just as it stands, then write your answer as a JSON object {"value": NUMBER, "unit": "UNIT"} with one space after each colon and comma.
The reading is {"value": 17.5, "unit": "kV"}
